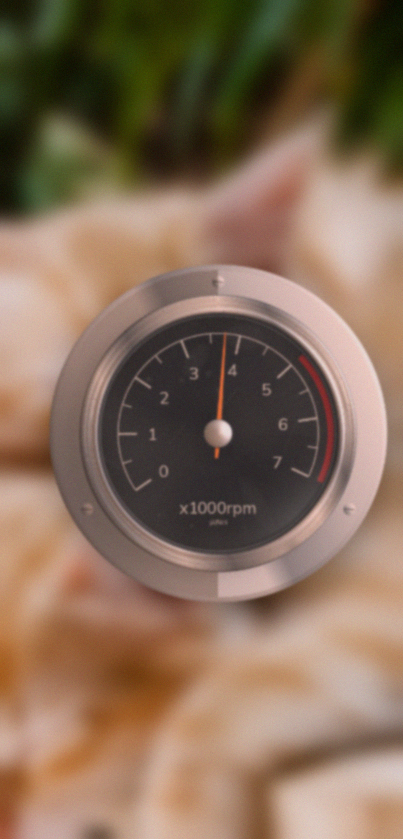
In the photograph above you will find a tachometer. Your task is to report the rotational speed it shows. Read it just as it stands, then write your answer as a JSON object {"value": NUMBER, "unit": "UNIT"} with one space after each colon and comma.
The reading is {"value": 3750, "unit": "rpm"}
